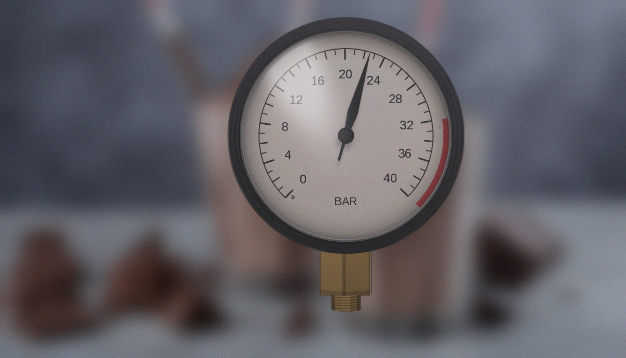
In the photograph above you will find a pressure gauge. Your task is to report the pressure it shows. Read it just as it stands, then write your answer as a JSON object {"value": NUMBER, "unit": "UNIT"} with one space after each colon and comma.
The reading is {"value": 22.5, "unit": "bar"}
